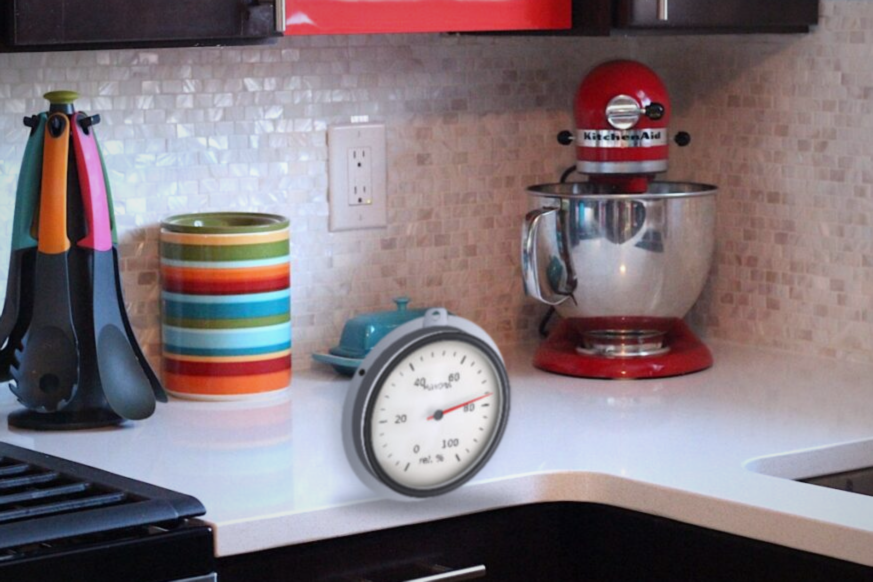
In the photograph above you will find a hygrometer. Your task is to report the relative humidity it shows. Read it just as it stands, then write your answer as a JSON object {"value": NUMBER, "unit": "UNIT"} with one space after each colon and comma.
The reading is {"value": 76, "unit": "%"}
